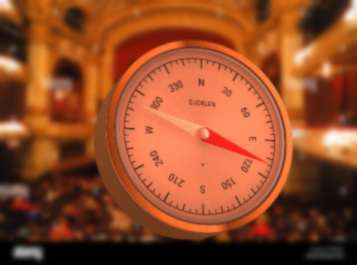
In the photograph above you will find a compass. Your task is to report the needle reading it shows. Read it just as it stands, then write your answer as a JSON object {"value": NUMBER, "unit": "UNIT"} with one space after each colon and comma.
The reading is {"value": 110, "unit": "°"}
